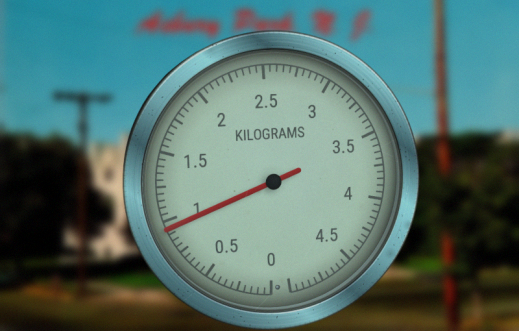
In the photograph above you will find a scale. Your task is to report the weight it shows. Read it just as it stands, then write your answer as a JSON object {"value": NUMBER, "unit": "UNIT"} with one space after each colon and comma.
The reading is {"value": 0.95, "unit": "kg"}
